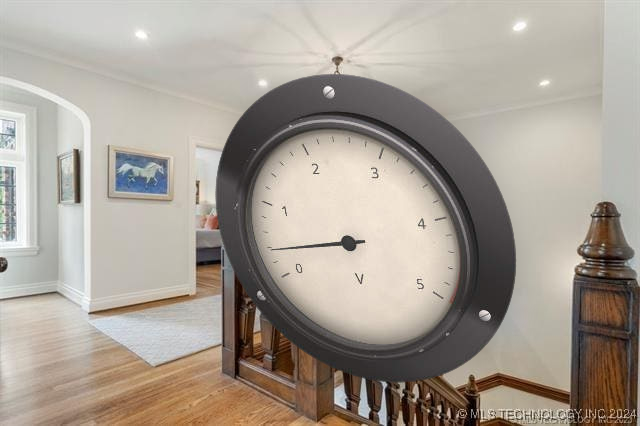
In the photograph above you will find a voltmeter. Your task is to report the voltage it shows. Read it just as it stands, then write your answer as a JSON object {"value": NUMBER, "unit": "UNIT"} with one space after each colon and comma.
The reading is {"value": 0.4, "unit": "V"}
